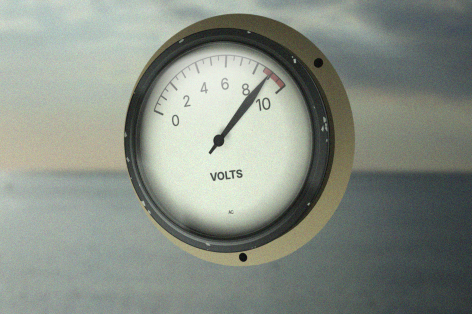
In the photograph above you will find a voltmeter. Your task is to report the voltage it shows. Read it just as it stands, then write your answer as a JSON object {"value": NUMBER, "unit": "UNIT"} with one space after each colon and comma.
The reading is {"value": 9, "unit": "V"}
